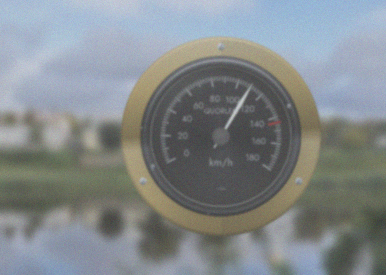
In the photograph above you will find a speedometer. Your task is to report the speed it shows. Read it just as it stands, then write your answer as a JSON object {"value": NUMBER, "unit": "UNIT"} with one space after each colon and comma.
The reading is {"value": 110, "unit": "km/h"}
